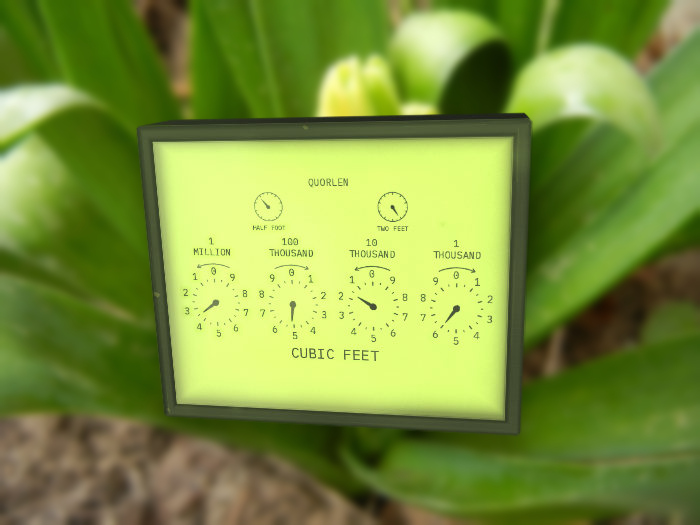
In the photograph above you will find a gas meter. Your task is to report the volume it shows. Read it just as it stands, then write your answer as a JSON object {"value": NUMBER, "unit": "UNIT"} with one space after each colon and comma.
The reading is {"value": 351600, "unit": "ft³"}
